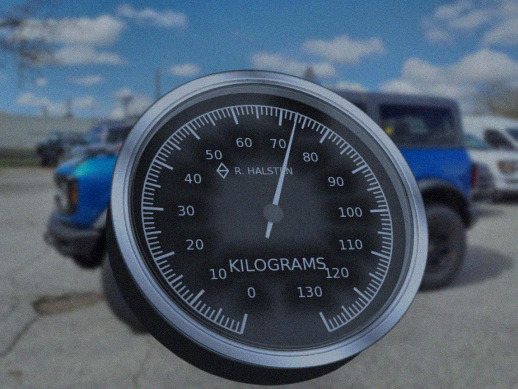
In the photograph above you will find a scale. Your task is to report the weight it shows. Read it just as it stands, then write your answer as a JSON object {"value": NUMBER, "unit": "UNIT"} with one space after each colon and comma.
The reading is {"value": 73, "unit": "kg"}
